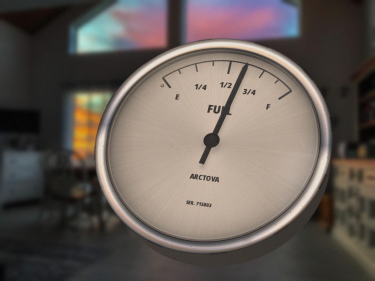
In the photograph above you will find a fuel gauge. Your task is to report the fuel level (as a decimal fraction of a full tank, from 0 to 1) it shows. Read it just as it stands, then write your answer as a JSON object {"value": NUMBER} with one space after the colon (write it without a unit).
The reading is {"value": 0.625}
